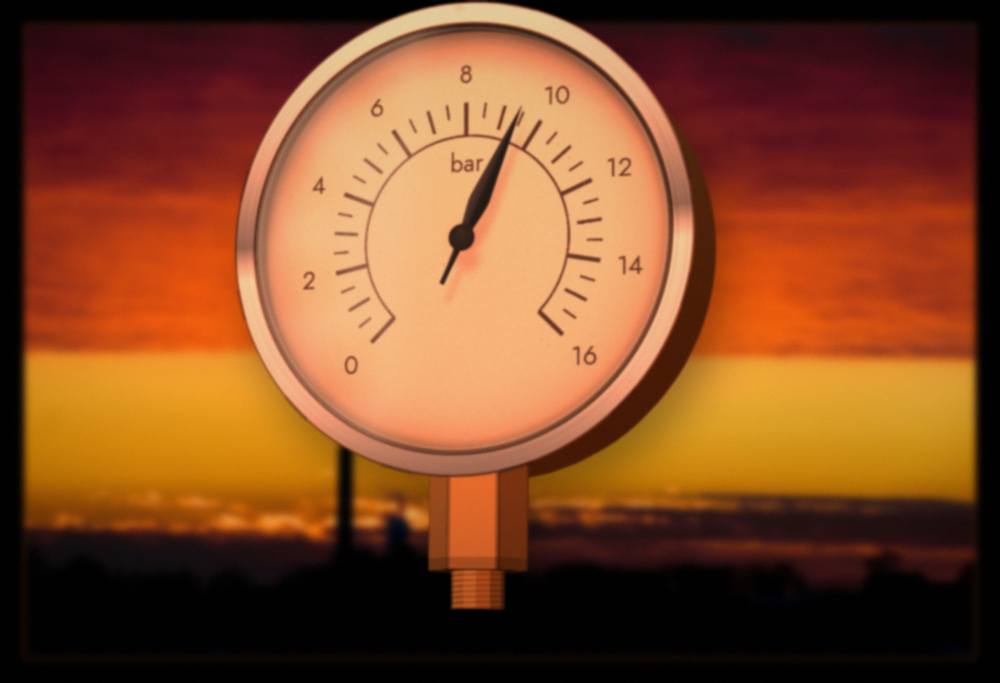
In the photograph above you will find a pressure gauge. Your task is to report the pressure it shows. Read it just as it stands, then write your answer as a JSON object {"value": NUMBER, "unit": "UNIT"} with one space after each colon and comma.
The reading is {"value": 9.5, "unit": "bar"}
